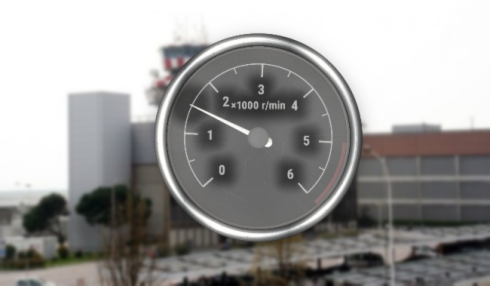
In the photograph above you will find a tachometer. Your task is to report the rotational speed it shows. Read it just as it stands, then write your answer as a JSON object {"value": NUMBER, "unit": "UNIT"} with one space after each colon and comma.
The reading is {"value": 1500, "unit": "rpm"}
